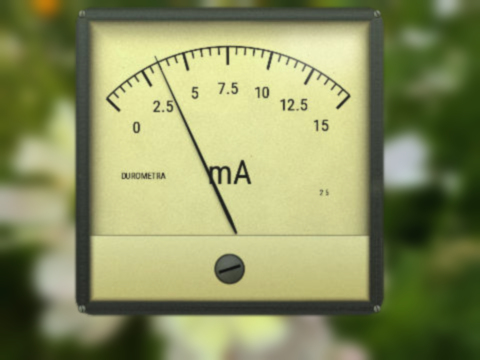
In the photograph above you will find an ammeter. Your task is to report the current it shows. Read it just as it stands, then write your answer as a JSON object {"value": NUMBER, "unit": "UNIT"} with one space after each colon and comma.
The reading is {"value": 3.5, "unit": "mA"}
